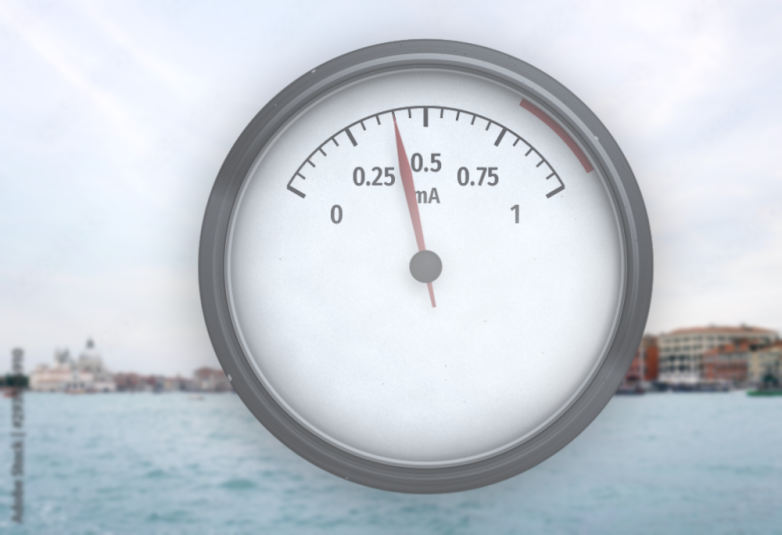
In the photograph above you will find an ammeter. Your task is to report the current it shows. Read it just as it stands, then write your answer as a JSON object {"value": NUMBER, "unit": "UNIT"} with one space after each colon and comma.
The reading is {"value": 0.4, "unit": "mA"}
